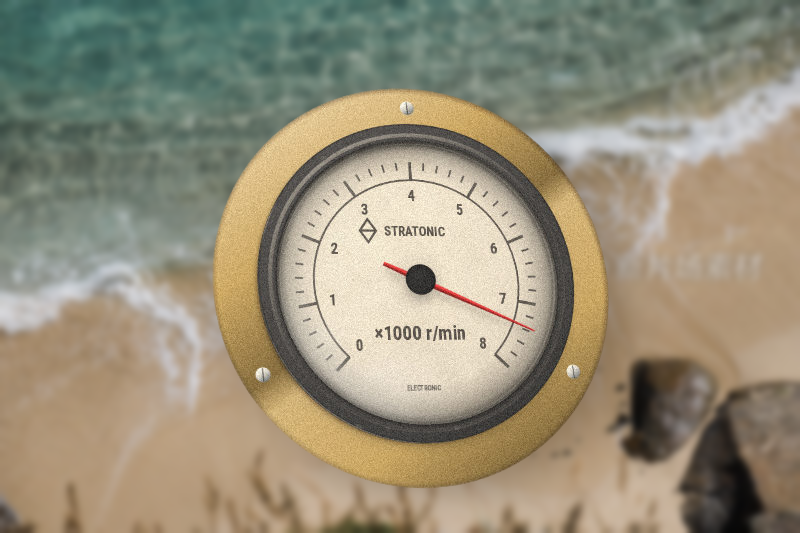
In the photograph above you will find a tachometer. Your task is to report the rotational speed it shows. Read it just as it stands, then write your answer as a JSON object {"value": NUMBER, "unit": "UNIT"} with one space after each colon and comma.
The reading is {"value": 7400, "unit": "rpm"}
